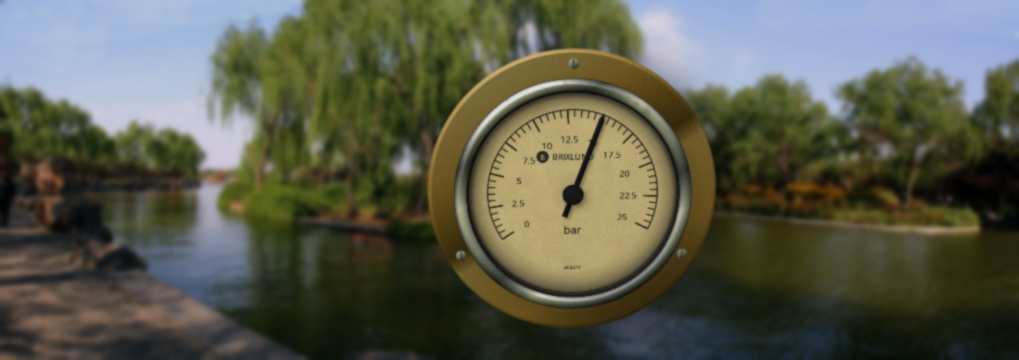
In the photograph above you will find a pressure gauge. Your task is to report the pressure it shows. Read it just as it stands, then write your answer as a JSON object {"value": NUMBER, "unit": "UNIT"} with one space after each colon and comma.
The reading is {"value": 15, "unit": "bar"}
